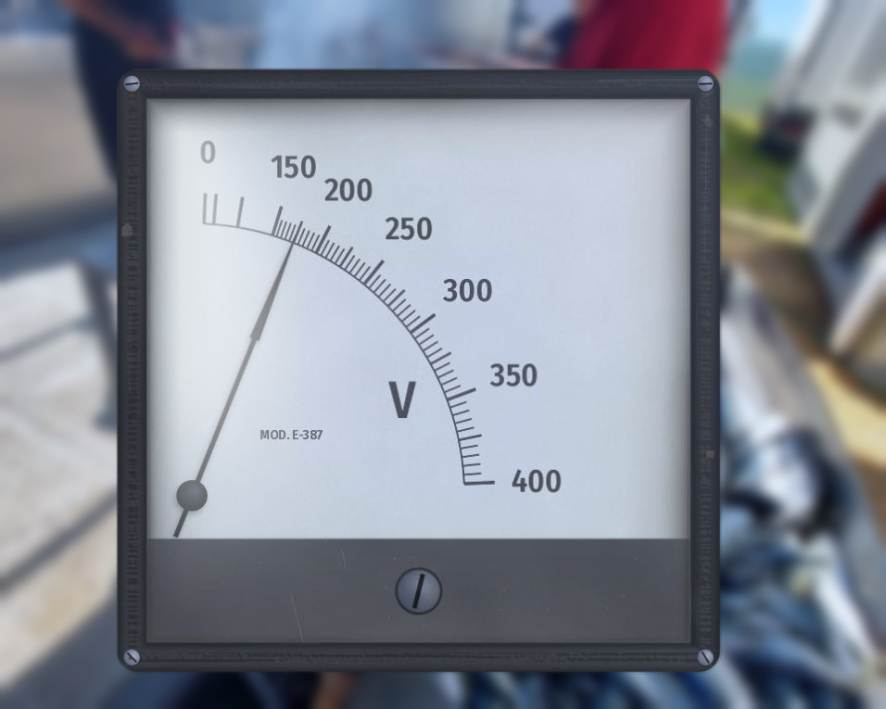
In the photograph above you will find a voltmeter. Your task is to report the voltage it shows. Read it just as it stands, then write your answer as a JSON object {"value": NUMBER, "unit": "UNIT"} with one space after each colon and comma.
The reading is {"value": 175, "unit": "V"}
